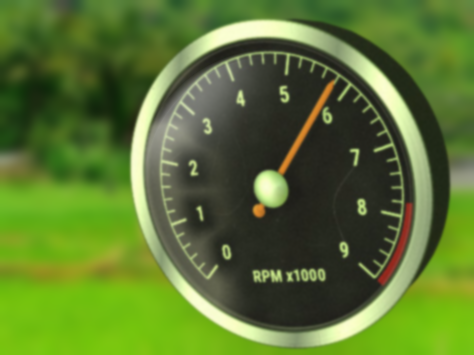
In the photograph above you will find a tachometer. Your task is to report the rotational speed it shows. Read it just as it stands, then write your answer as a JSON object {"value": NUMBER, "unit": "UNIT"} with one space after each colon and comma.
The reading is {"value": 5800, "unit": "rpm"}
